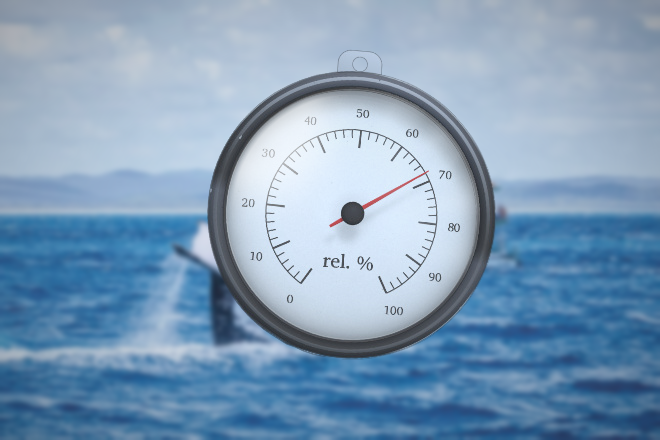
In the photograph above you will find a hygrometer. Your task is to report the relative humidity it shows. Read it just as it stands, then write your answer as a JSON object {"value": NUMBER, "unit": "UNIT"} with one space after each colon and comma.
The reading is {"value": 68, "unit": "%"}
